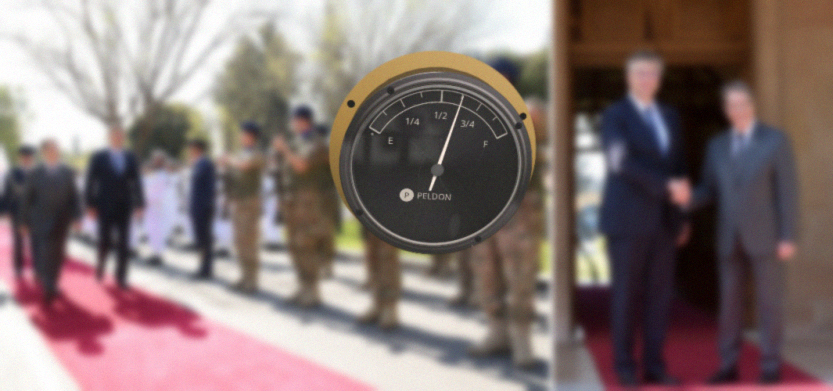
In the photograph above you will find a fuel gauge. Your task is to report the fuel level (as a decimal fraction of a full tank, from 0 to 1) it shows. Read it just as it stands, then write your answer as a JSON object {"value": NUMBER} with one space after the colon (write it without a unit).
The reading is {"value": 0.625}
